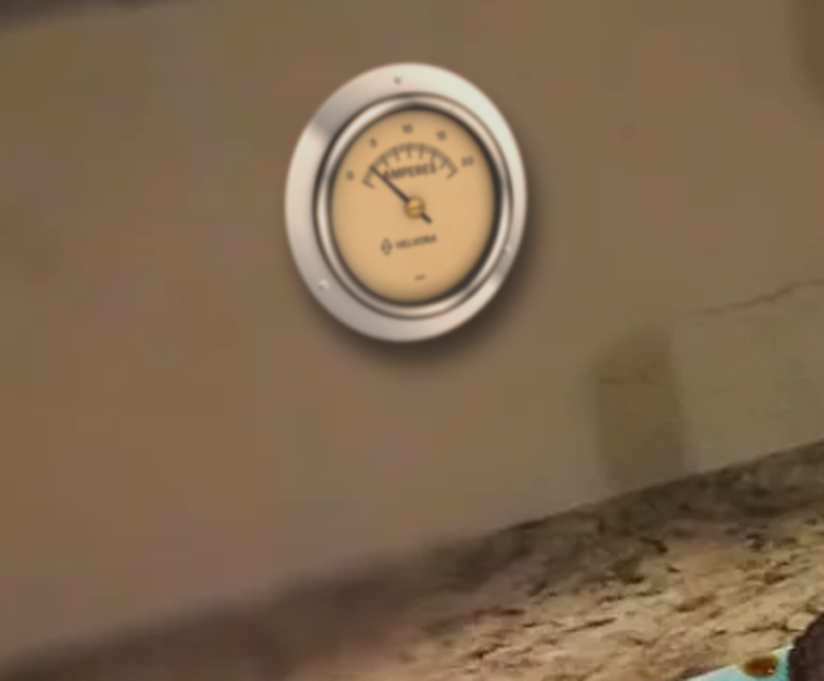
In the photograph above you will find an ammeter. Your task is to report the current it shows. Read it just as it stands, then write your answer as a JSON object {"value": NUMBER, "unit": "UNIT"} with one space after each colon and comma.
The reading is {"value": 2.5, "unit": "A"}
